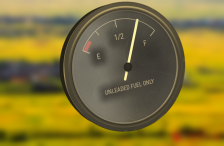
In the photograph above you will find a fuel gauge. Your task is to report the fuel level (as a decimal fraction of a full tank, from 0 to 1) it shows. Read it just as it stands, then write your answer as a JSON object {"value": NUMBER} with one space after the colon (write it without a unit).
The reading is {"value": 0.75}
